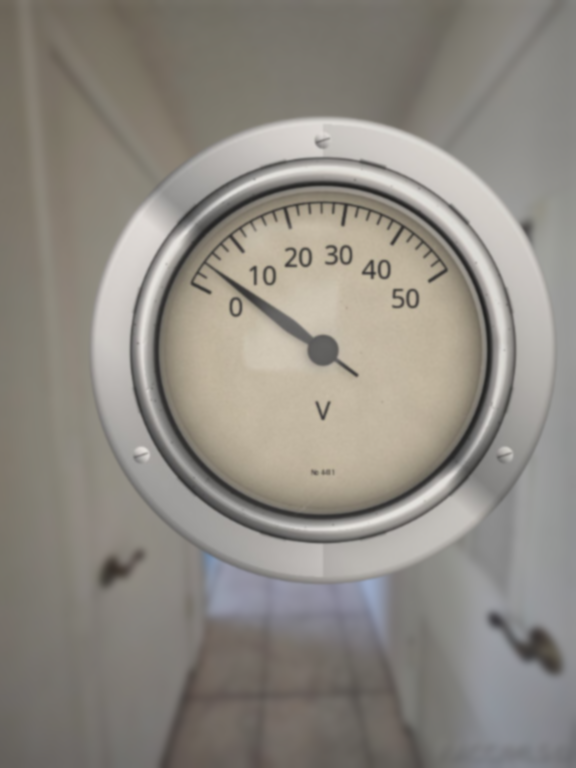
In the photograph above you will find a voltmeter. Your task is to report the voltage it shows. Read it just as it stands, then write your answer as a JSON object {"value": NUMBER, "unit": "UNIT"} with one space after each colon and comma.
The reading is {"value": 4, "unit": "V"}
